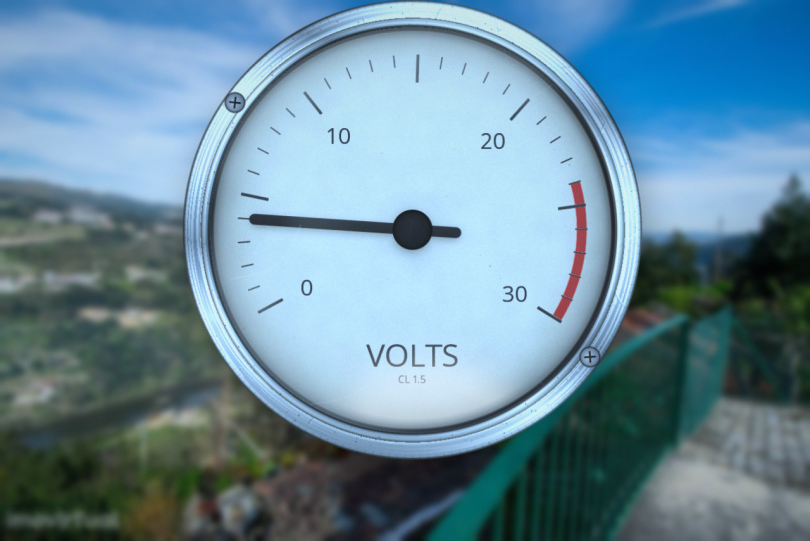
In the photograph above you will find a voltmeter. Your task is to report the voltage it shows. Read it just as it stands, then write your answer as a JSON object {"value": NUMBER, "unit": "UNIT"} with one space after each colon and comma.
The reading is {"value": 4, "unit": "V"}
